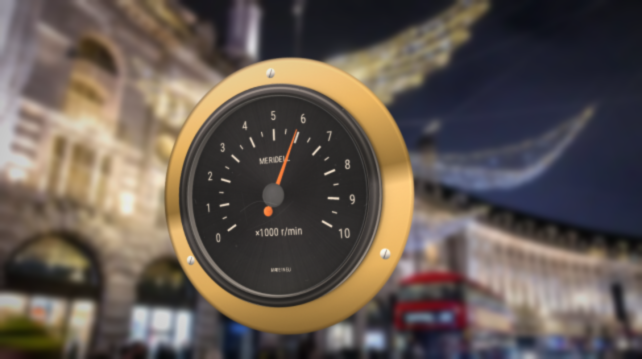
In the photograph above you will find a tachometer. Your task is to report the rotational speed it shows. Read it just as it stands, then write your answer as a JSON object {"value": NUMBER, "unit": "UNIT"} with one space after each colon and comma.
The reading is {"value": 6000, "unit": "rpm"}
